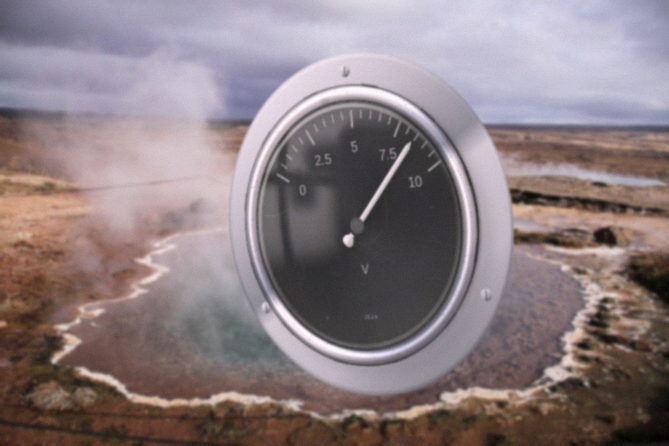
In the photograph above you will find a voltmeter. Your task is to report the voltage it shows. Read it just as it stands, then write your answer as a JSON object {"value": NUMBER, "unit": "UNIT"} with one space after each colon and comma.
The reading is {"value": 8.5, "unit": "V"}
